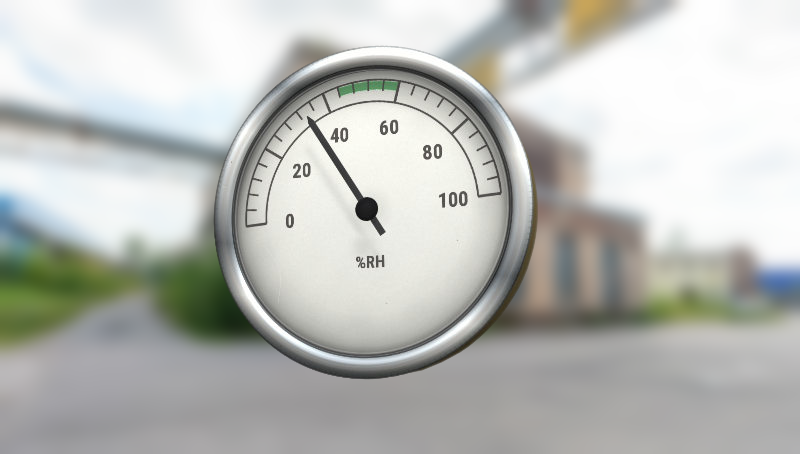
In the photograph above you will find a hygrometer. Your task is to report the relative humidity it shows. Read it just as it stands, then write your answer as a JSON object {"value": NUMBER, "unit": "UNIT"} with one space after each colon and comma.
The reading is {"value": 34, "unit": "%"}
